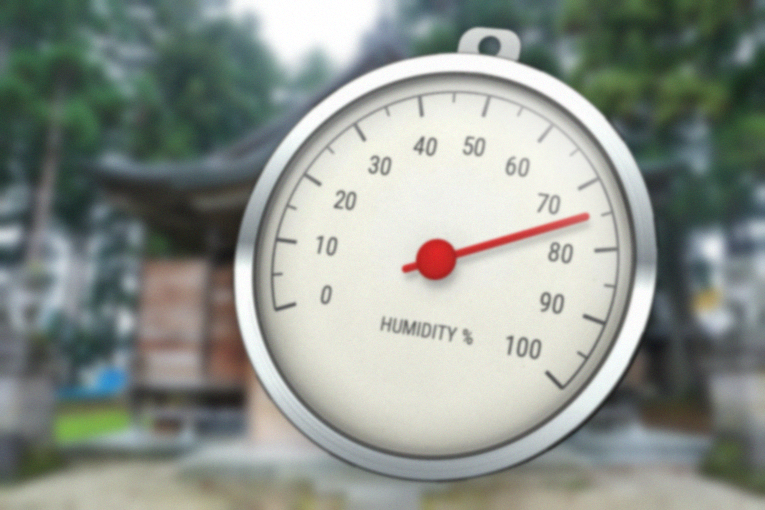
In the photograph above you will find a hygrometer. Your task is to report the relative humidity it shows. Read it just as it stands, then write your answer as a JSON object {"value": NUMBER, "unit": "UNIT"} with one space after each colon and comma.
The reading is {"value": 75, "unit": "%"}
